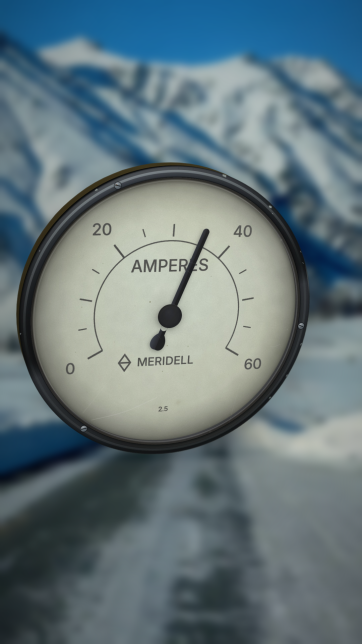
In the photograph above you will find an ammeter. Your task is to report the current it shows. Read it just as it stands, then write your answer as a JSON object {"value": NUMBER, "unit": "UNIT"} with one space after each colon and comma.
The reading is {"value": 35, "unit": "A"}
